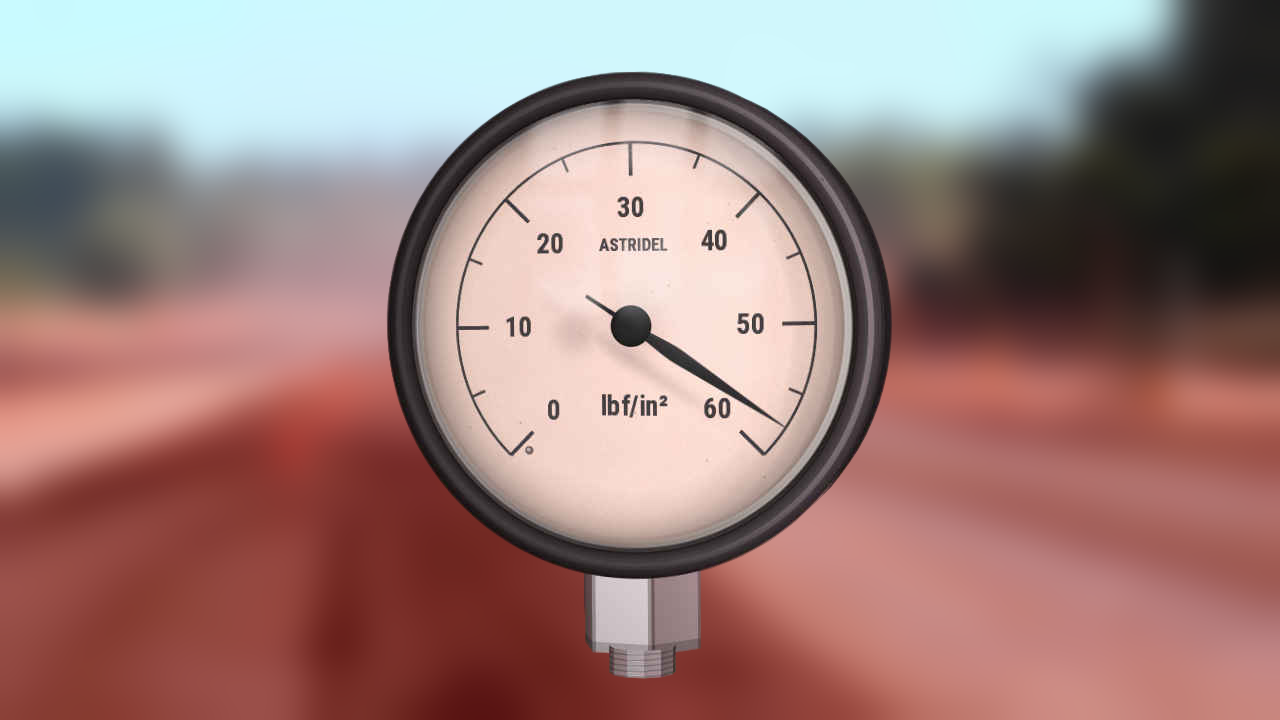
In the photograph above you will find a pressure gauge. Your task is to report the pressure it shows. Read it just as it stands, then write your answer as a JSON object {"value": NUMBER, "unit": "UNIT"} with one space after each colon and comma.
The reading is {"value": 57.5, "unit": "psi"}
